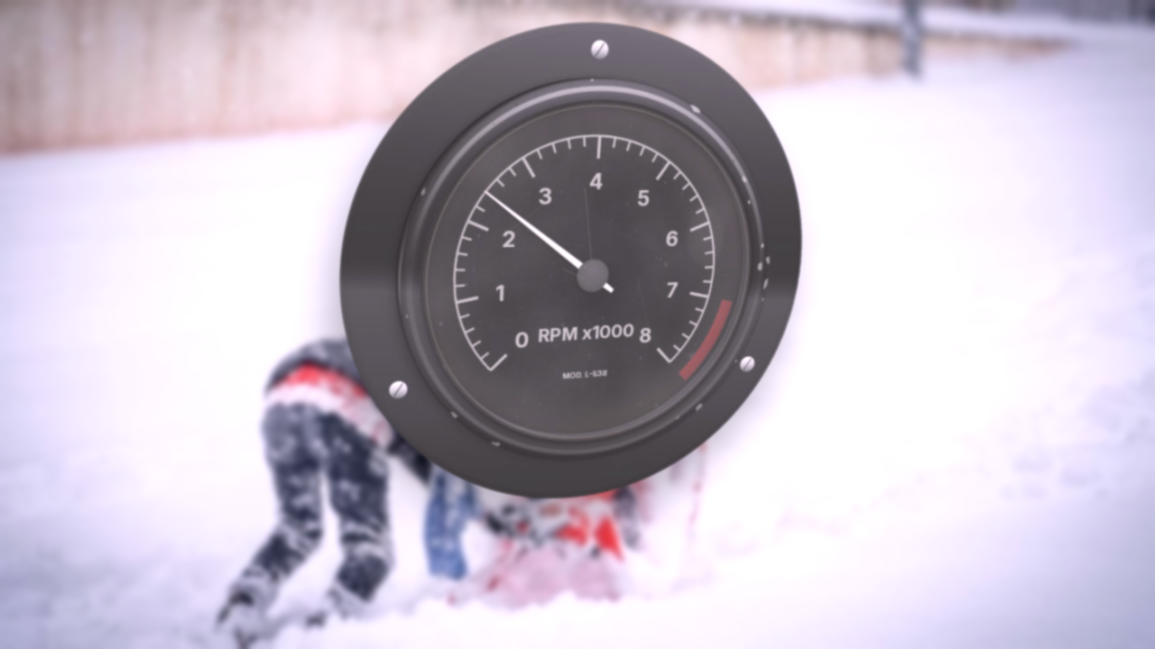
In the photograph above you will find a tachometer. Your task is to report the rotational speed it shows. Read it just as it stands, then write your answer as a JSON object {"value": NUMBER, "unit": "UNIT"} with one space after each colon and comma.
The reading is {"value": 2400, "unit": "rpm"}
